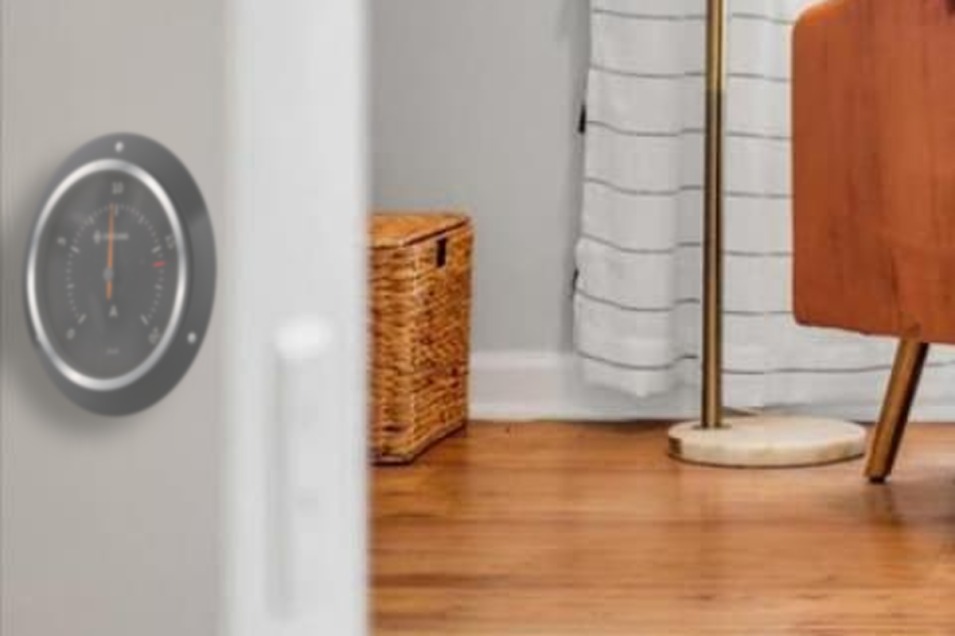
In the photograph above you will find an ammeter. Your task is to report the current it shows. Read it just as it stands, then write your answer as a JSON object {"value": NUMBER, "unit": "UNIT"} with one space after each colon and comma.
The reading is {"value": 10, "unit": "A"}
